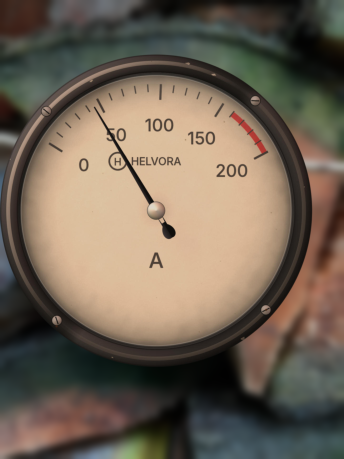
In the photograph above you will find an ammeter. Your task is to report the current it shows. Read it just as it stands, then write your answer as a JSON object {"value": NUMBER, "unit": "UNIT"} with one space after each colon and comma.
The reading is {"value": 45, "unit": "A"}
